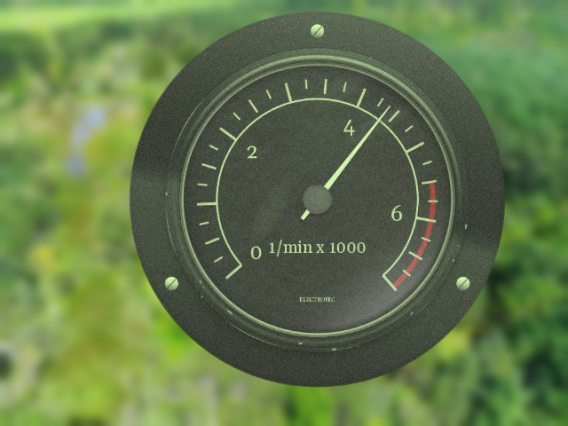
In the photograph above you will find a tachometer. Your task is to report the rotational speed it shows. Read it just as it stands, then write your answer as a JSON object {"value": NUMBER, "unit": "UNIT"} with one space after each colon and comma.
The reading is {"value": 4375, "unit": "rpm"}
